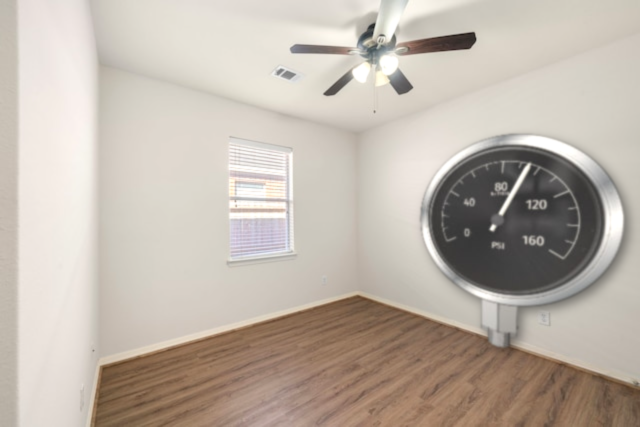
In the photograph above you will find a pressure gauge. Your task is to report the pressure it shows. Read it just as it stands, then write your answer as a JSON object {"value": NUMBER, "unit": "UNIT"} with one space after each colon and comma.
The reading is {"value": 95, "unit": "psi"}
